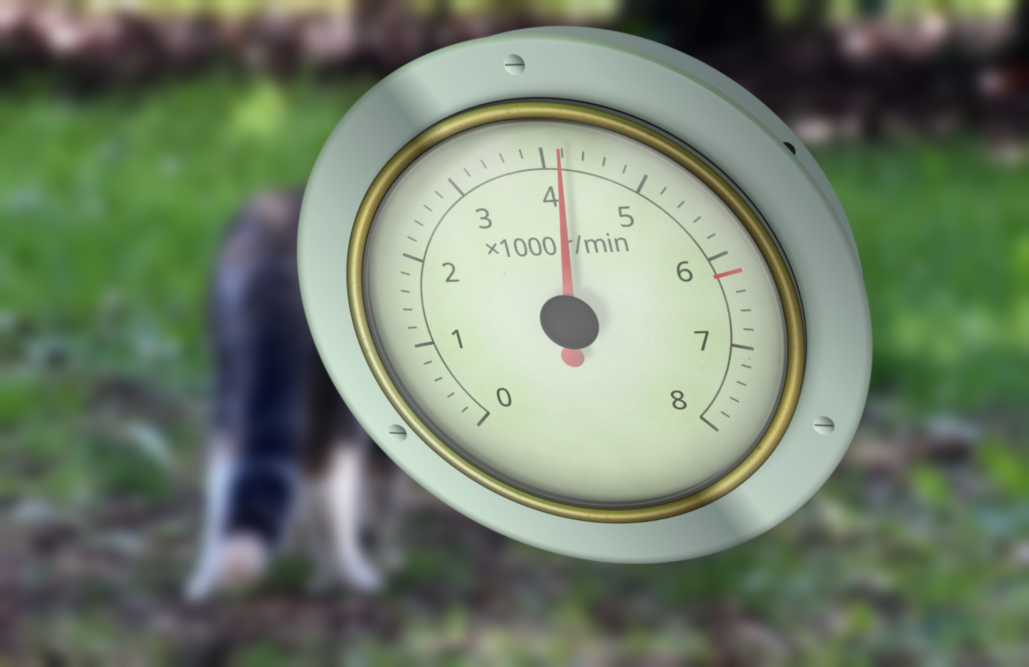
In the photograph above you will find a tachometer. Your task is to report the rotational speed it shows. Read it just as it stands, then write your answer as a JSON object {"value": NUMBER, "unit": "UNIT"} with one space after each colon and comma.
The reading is {"value": 4200, "unit": "rpm"}
